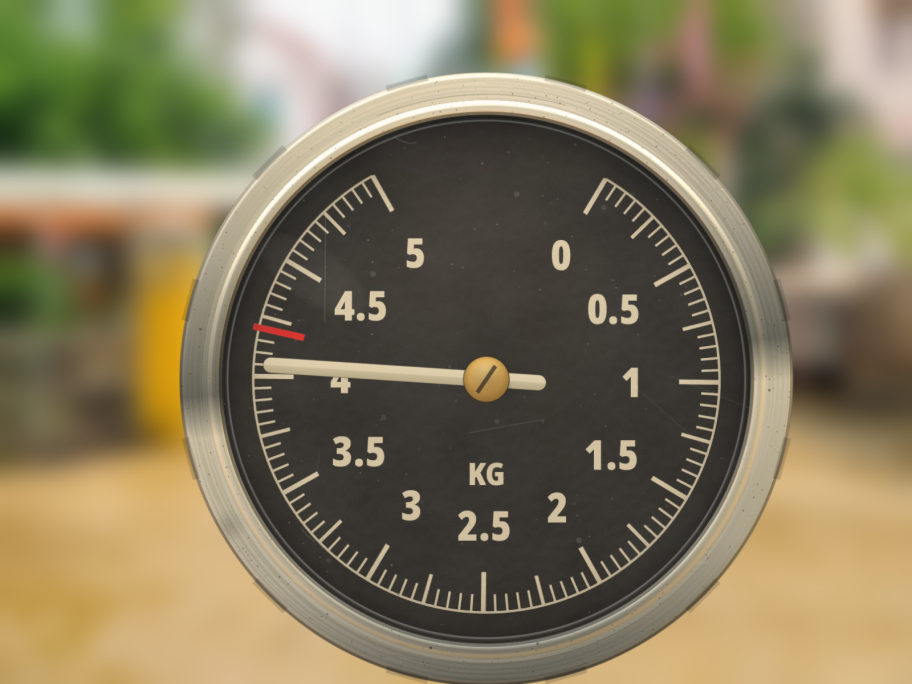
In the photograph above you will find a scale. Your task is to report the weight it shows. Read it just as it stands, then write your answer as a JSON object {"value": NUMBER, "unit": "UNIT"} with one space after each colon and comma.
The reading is {"value": 4.05, "unit": "kg"}
